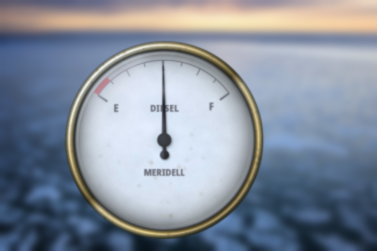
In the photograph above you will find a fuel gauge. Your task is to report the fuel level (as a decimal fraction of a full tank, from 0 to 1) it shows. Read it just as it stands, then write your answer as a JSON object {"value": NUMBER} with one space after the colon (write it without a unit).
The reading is {"value": 0.5}
